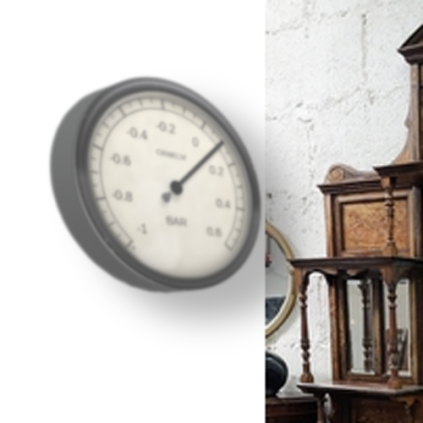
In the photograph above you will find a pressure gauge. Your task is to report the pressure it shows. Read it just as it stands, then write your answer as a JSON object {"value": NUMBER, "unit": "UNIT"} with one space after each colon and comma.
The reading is {"value": 0.1, "unit": "bar"}
